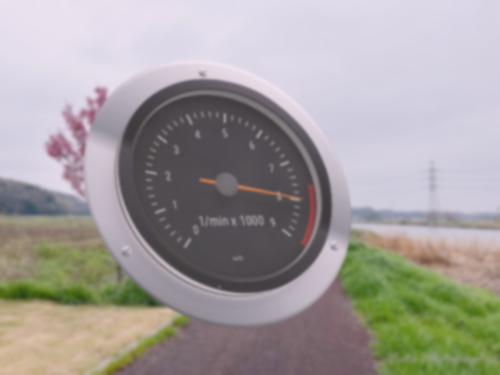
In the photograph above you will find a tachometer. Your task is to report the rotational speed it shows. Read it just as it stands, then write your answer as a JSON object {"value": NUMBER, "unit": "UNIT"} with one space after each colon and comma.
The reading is {"value": 8000, "unit": "rpm"}
